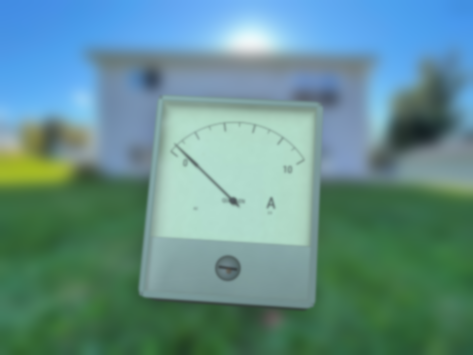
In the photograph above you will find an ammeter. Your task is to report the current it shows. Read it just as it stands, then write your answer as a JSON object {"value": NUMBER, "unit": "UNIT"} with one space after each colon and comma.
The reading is {"value": 0.5, "unit": "A"}
